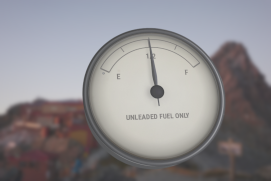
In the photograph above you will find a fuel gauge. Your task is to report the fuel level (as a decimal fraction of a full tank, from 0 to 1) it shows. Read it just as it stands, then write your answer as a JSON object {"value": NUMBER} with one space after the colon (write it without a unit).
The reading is {"value": 0.5}
